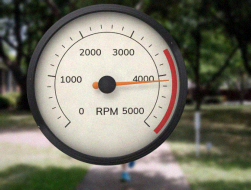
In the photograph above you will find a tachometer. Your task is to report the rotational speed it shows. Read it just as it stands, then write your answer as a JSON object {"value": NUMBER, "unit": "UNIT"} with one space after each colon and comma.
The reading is {"value": 4100, "unit": "rpm"}
